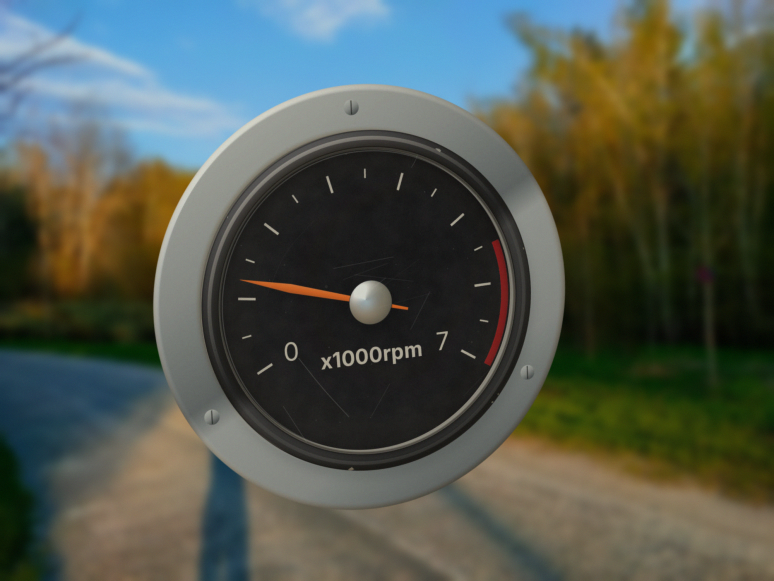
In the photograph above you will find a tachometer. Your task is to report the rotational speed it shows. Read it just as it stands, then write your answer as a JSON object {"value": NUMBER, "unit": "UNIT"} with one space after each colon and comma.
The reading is {"value": 1250, "unit": "rpm"}
